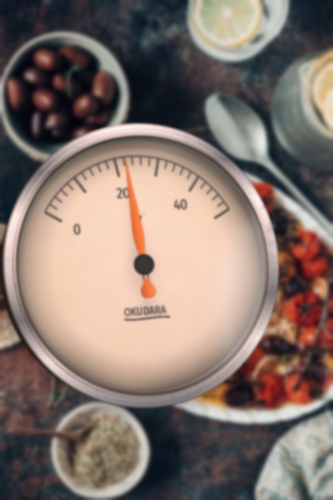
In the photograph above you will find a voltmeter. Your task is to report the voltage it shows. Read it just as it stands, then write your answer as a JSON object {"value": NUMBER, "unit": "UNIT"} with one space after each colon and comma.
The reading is {"value": 22, "unit": "V"}
